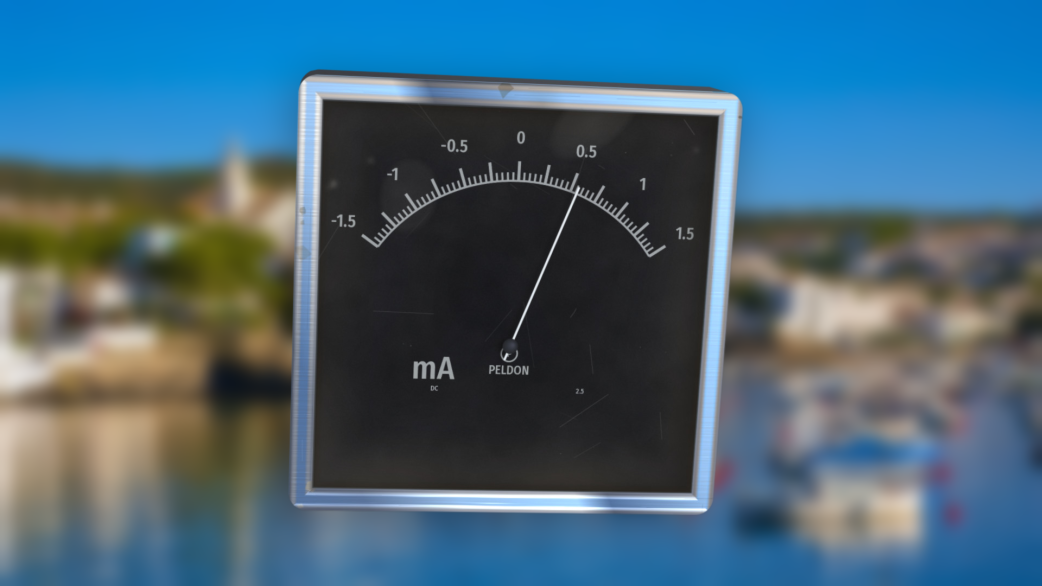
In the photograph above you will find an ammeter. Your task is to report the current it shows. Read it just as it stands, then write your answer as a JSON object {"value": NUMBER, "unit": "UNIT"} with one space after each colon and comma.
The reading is {"value": 0.55, "unit": "mA"}
